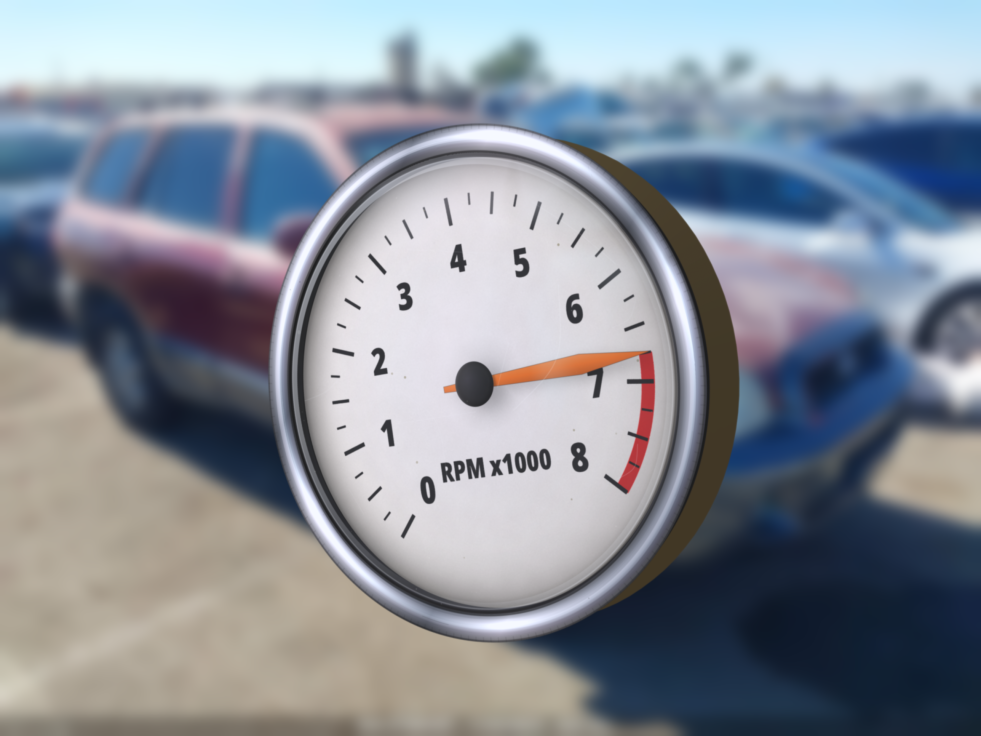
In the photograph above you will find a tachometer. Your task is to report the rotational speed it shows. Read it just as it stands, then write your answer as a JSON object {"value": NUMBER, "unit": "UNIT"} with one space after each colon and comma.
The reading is {"value": 6750, "unit": "rpm"}
